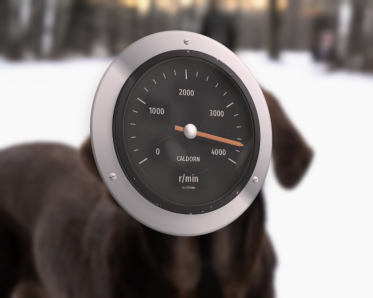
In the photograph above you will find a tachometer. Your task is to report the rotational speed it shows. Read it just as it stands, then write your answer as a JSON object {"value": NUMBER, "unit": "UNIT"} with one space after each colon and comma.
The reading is {"value": 3700, "unit": "rpm"}
